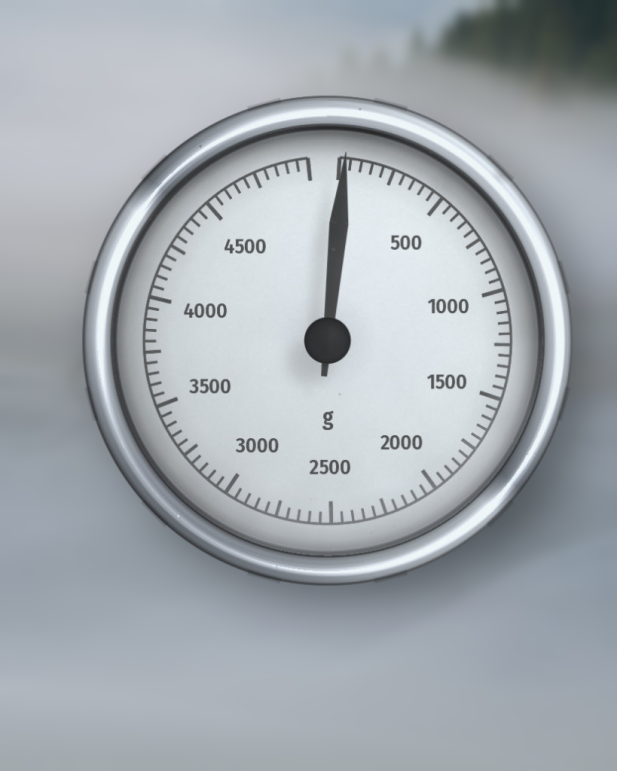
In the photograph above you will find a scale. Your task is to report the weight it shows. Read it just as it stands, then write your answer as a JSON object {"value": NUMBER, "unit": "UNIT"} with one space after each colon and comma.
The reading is {"value": 25, "unit": "g"}
